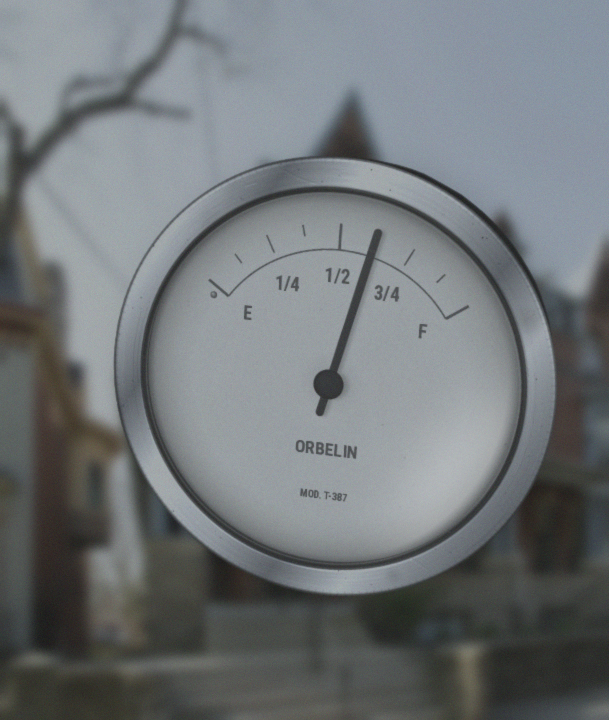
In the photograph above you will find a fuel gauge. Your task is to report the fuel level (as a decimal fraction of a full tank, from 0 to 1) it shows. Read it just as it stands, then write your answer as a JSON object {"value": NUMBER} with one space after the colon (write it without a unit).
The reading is {"value": 0.625}
